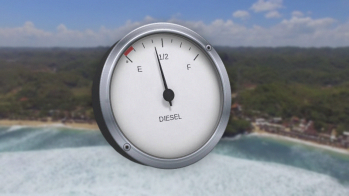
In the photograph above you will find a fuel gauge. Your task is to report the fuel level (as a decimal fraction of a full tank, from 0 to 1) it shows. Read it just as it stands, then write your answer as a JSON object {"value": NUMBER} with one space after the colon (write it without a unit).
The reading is {"value": 0.375}
